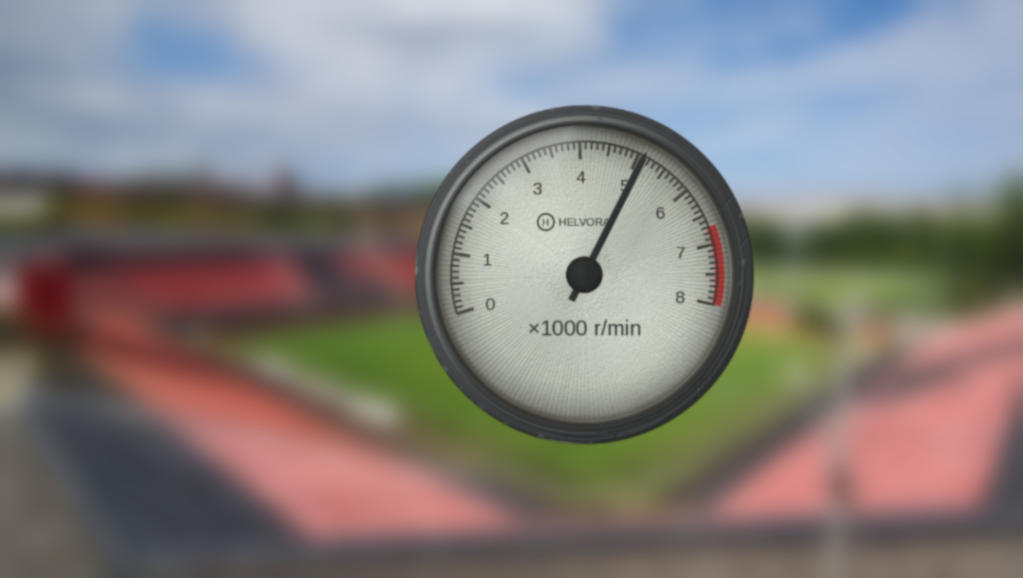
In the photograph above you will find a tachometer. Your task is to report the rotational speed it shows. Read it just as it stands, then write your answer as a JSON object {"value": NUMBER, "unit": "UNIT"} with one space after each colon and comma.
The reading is {"value": 5100, "unit": "rpm"}
